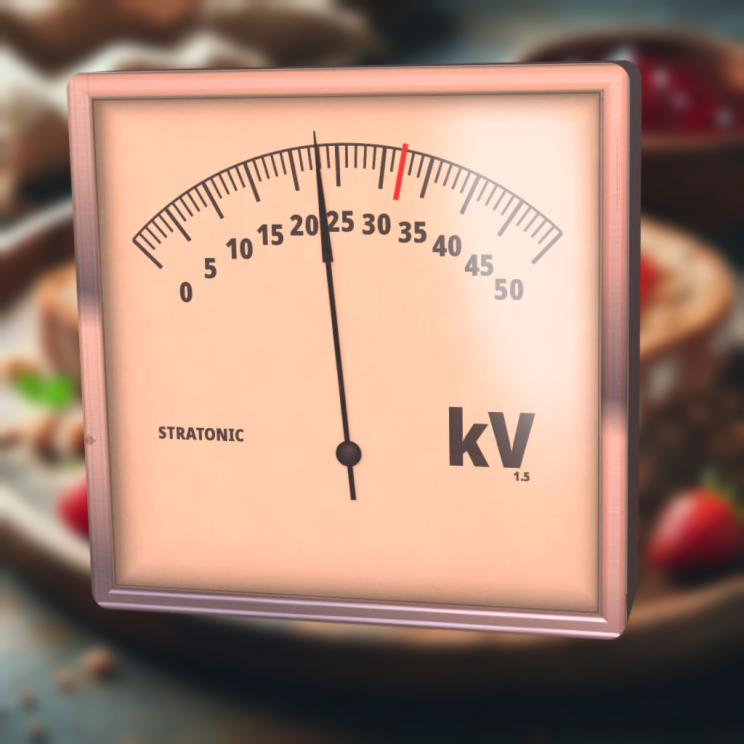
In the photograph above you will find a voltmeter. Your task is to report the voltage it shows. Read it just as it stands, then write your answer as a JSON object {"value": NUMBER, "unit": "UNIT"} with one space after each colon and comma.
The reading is {"value": 23, "unit": "kV"}
